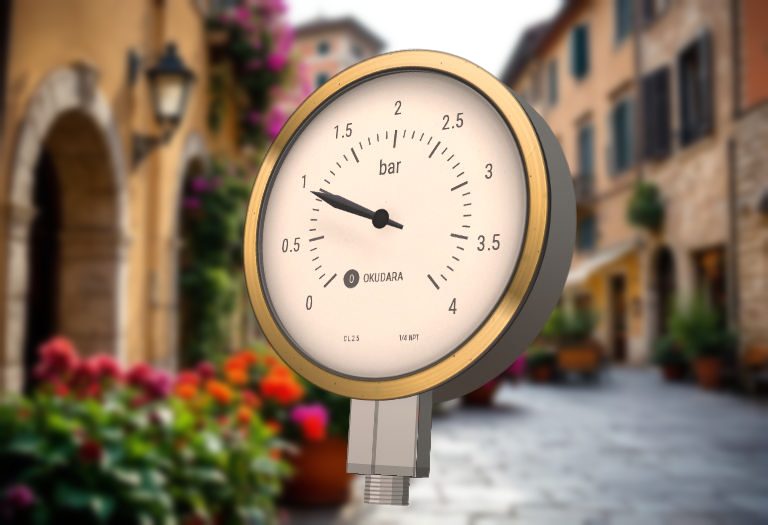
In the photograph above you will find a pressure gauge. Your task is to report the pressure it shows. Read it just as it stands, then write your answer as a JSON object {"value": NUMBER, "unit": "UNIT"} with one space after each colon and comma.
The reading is {"value": 0.95, "unit": "bar"}
